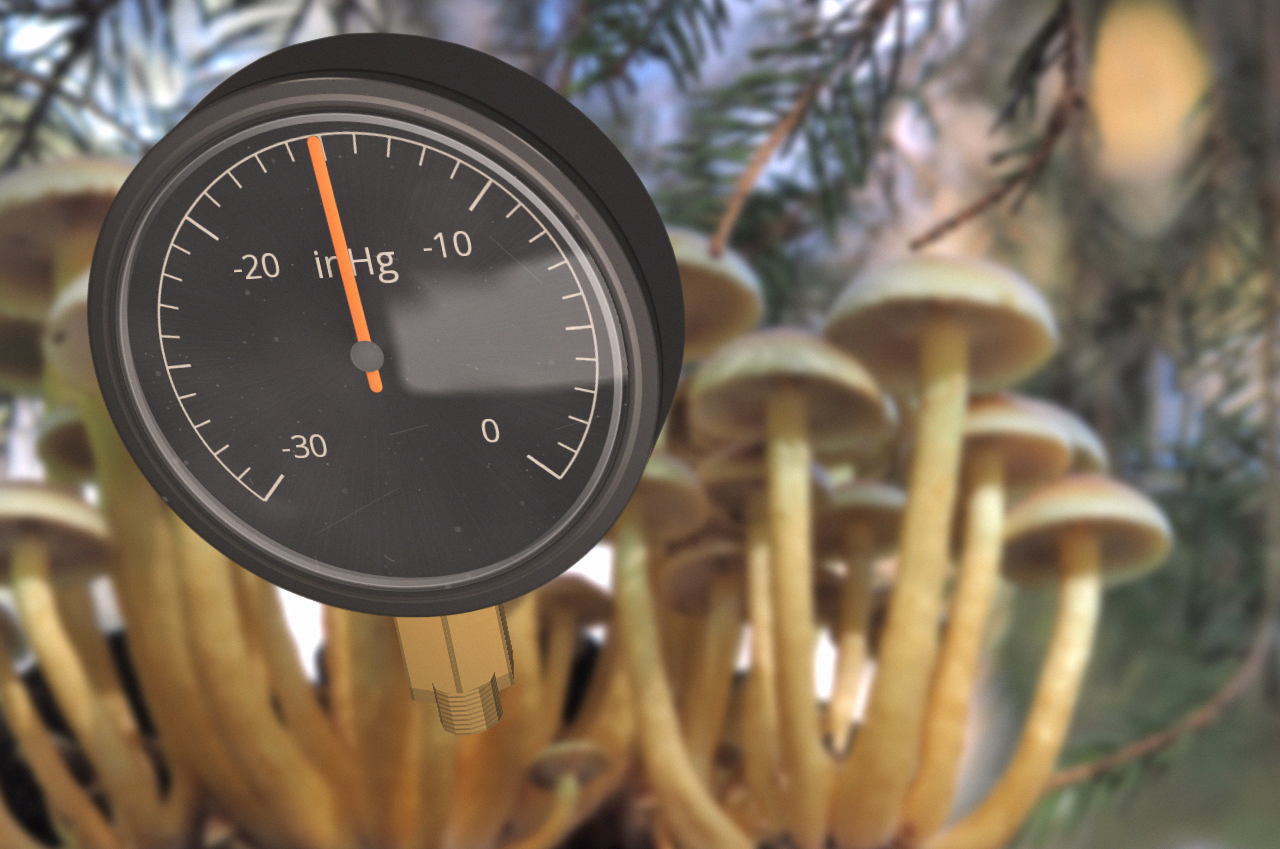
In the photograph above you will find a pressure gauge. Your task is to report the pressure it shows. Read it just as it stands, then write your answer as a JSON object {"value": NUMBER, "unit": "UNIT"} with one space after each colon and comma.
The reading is {"value": -15, "unit": "inHg"}
